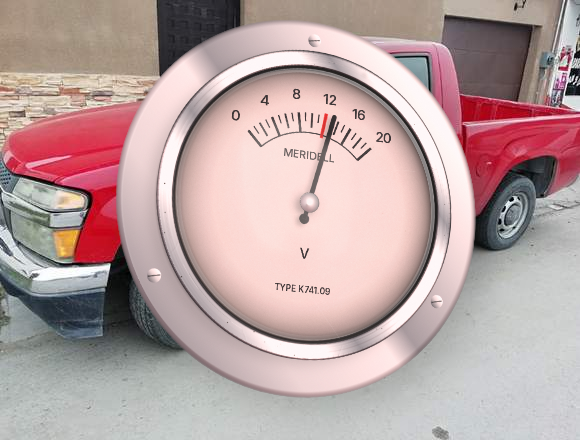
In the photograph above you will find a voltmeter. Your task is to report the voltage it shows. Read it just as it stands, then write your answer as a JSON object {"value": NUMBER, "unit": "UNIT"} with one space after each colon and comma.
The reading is {"value": 13, "unit": "V"}
